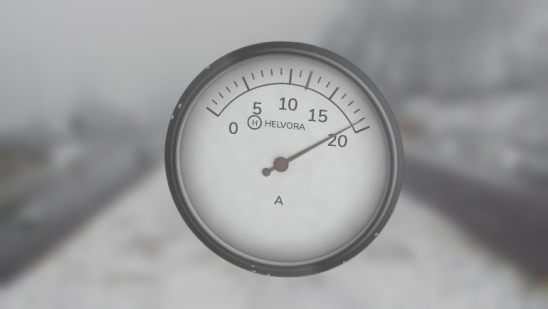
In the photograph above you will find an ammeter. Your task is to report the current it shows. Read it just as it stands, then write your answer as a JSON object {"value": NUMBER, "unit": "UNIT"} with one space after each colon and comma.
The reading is {"value": 19, "unit": "A"}
